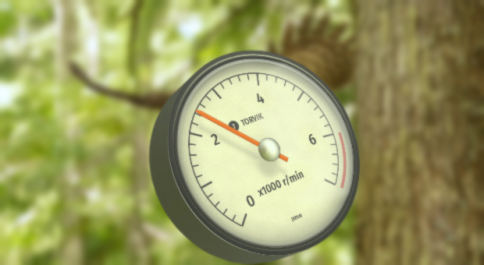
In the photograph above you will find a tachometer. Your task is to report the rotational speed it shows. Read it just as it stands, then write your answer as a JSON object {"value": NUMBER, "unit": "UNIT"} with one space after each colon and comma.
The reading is {"value": 2400, "unit": "rpm"}
